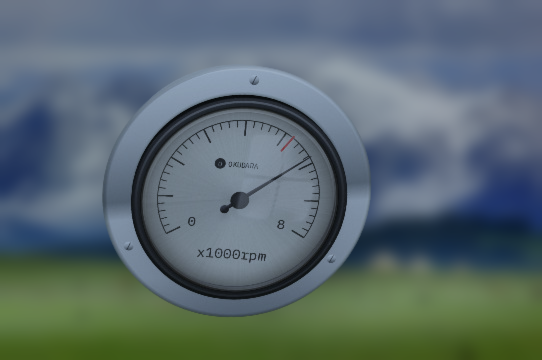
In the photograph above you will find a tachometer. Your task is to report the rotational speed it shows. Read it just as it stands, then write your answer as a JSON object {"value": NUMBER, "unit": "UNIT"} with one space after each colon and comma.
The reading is {"value": 5800, "unit": "rpm"}
